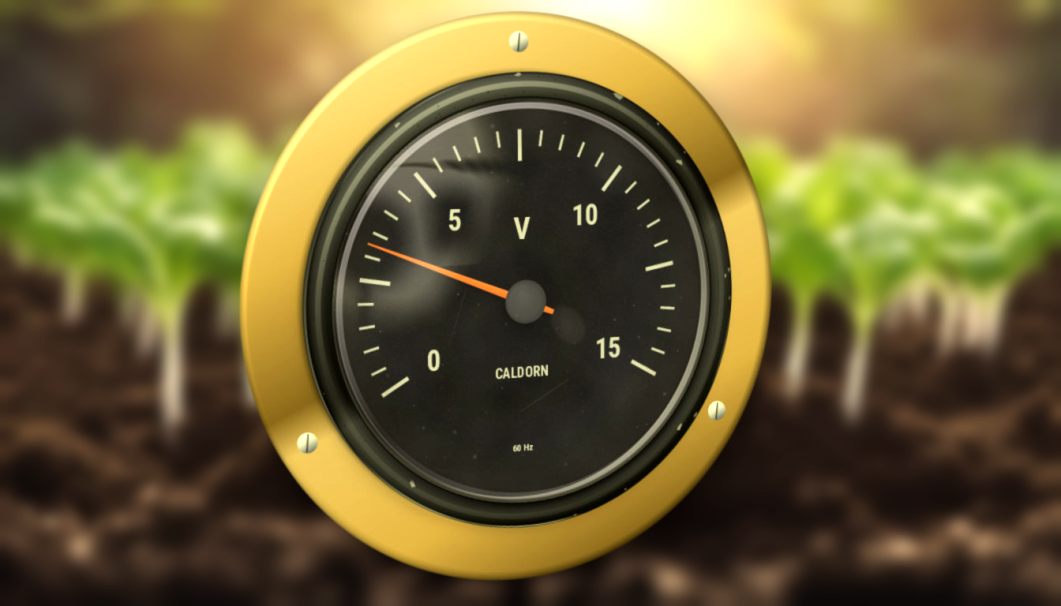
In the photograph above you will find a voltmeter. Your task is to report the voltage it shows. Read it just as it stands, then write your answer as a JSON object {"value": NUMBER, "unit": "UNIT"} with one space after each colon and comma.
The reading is {"value": 3.25, "unit": "V"}
